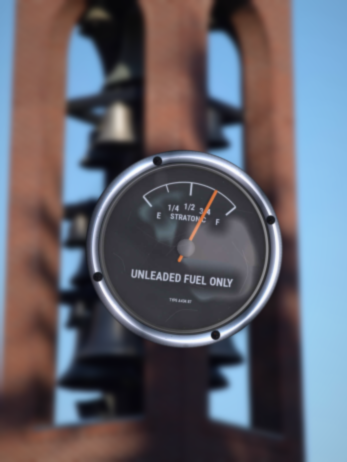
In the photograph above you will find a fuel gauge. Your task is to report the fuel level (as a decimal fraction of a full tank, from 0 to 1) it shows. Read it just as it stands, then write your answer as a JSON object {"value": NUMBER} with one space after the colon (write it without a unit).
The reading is {"value": 0.75}
